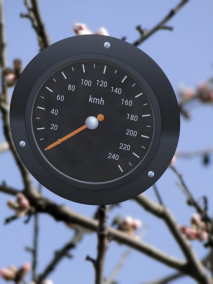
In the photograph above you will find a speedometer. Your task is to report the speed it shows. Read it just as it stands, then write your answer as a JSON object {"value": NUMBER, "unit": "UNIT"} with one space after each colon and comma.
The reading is {"value": 0, "unit": "km/h"}
